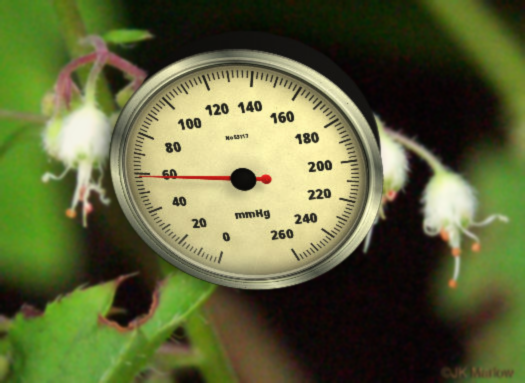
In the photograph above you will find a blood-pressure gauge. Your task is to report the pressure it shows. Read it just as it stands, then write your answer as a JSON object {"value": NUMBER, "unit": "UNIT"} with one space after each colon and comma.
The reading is {"value": 60, "unit": "mmHg"}
